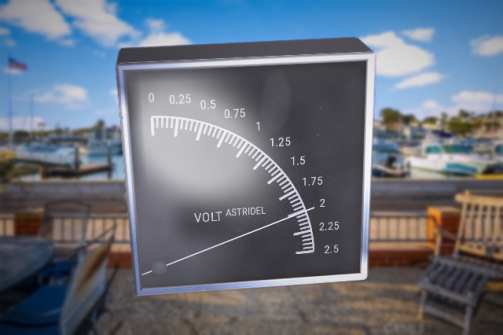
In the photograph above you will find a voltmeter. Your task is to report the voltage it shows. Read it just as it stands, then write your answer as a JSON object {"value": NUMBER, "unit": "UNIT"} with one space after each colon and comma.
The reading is {"value": 2, "unit": "V"}
